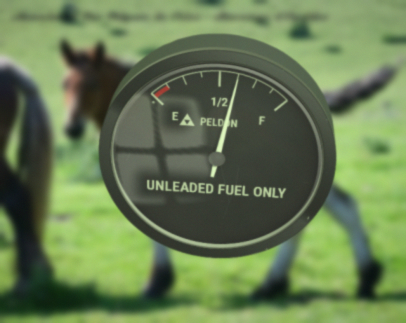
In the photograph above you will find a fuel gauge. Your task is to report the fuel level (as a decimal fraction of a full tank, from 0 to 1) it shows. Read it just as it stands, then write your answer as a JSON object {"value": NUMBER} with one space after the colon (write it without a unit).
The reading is {"value": 0.625}
